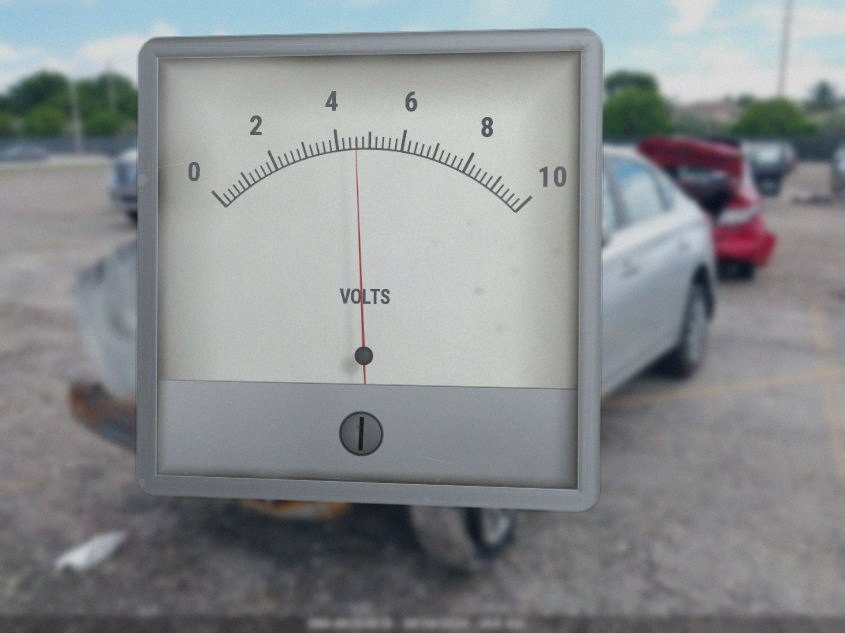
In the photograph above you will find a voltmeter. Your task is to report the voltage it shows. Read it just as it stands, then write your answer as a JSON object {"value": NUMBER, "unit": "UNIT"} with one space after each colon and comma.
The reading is {"value": 4.6, "unit": "V"}
